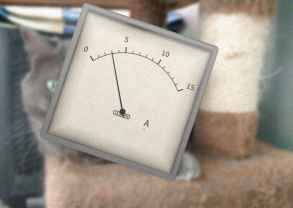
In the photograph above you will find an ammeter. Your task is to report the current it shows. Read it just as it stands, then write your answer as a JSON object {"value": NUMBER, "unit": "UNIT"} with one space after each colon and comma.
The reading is {"value": 3, "unit": "A"}
